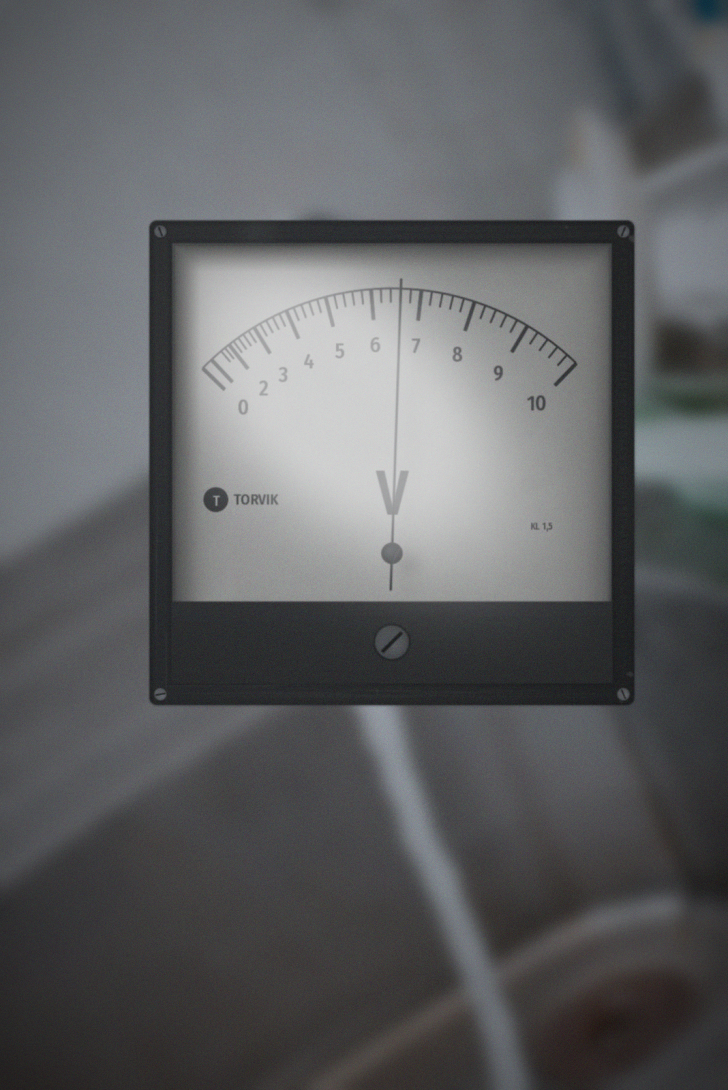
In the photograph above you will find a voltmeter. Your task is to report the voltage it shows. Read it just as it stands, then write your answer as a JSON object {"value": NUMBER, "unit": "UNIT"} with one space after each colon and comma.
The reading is {"value": 6.6, "unit": "V"}
